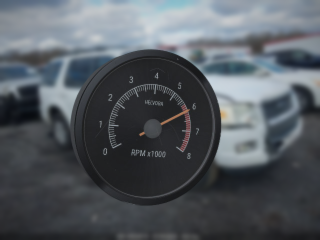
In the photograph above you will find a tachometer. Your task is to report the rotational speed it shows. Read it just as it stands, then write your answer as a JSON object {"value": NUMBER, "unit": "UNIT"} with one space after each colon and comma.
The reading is {"value": 6000, "unit": "rpm"}
